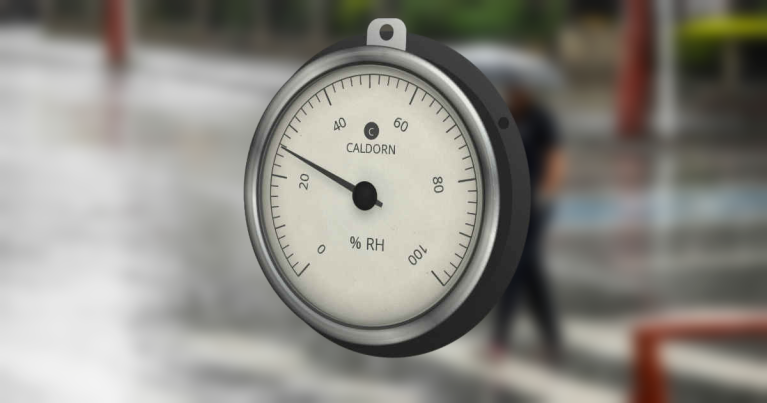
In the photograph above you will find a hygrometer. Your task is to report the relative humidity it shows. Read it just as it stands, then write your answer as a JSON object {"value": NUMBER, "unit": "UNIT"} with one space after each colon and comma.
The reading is {"value": 26, "unit": "%"}
